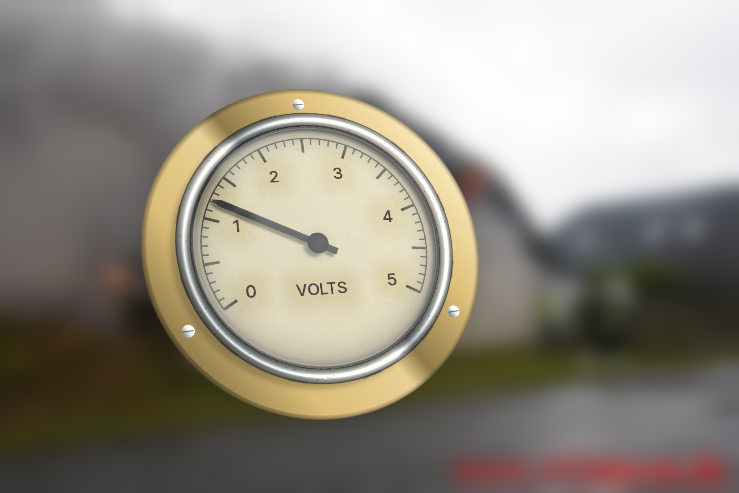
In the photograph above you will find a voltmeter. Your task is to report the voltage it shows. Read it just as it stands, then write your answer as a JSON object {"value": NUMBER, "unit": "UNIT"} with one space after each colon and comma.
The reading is {"value": 1.2, "unit": "V"}
